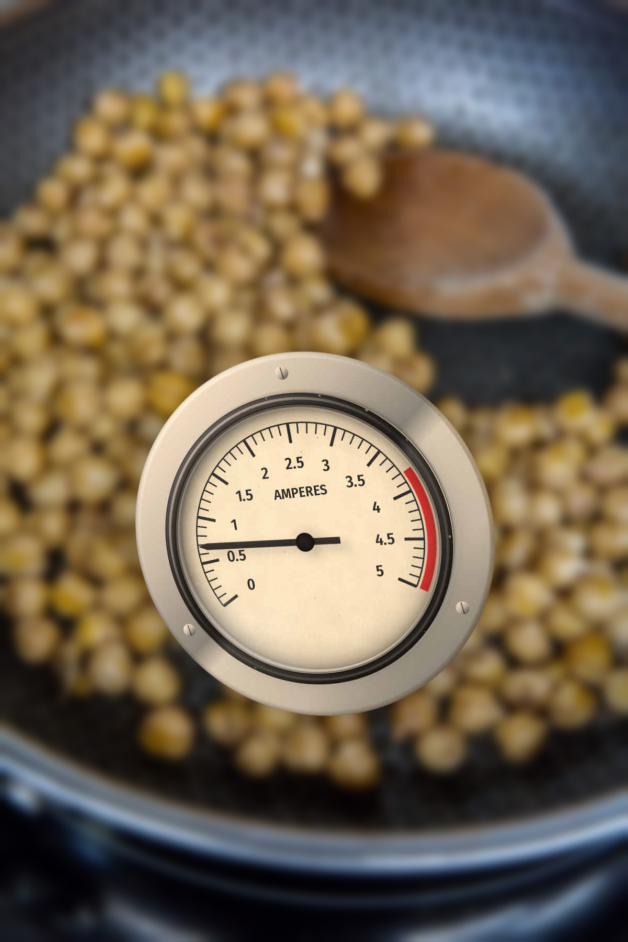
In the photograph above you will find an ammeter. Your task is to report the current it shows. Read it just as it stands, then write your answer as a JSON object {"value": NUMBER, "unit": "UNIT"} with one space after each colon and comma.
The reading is {"value": 0.7, "unit": "A"}
